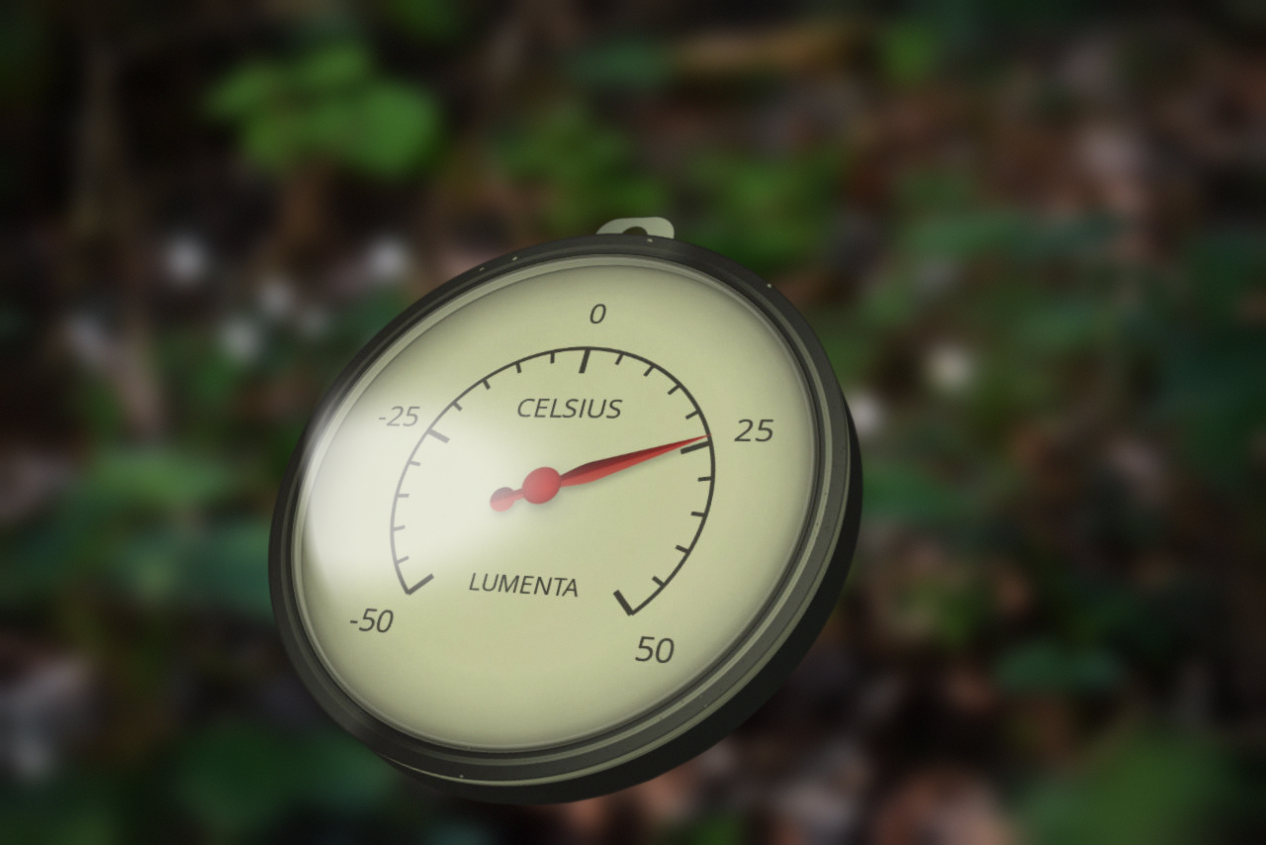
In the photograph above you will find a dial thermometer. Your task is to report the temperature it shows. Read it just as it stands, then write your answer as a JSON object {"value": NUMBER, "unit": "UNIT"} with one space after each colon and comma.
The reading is {"value": 25, "unit": "°C"}
